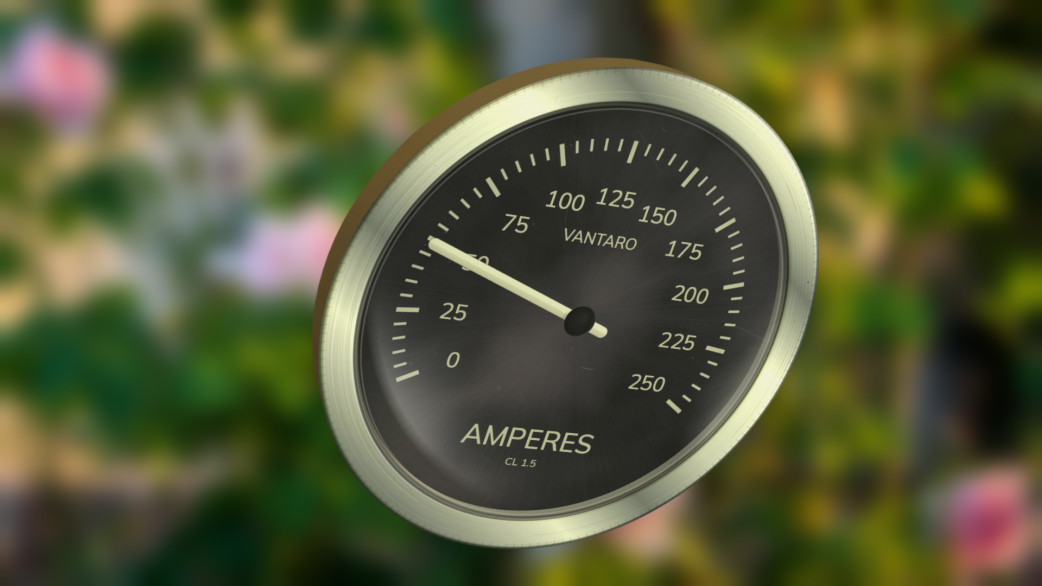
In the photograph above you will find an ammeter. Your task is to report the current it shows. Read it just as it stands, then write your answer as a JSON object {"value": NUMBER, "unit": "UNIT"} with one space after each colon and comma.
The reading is {"value": 50, "unit": "A"}
